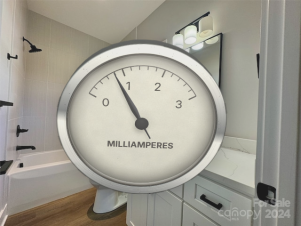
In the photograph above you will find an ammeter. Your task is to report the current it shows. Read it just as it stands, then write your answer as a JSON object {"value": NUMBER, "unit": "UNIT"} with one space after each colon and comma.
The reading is {"value": 0.8, "unit": "mA"}
